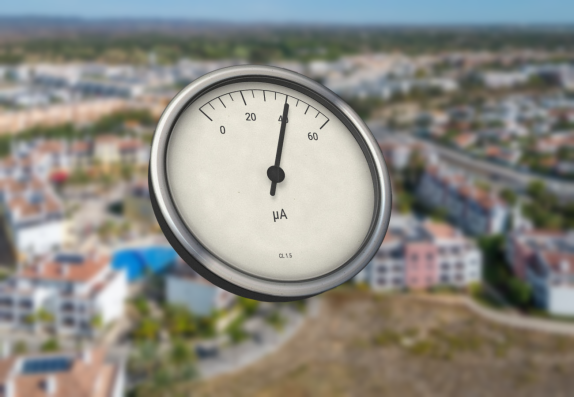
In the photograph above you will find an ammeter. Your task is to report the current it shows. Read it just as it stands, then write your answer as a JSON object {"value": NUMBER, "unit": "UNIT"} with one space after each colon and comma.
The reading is {"value": 40, "unit": "µA"}
